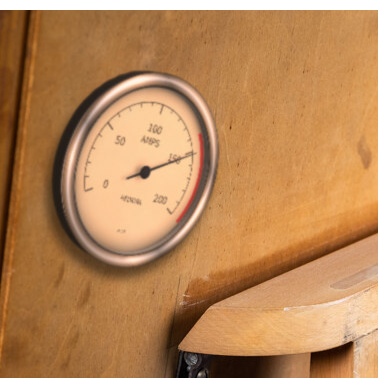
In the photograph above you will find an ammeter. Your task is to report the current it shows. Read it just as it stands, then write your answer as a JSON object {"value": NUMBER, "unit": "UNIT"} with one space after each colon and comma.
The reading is {"value": 150, "unit": "A"}
